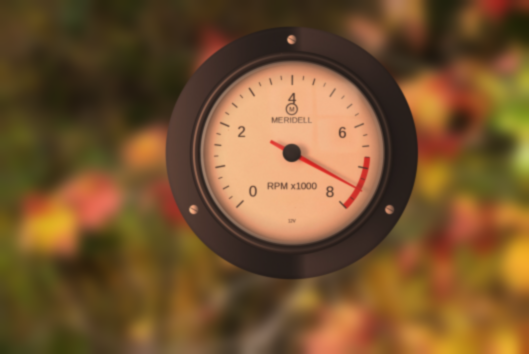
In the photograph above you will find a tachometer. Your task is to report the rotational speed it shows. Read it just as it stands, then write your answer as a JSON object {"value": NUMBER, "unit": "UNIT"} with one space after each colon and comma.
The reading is {"value": 7500, "unit": "rpm"}
